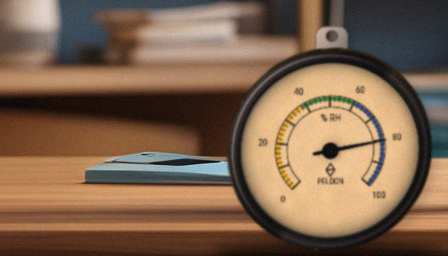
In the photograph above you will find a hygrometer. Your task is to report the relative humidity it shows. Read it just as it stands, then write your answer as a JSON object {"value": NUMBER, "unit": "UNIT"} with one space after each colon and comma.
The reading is {"value": 80, "unit": "%"}
